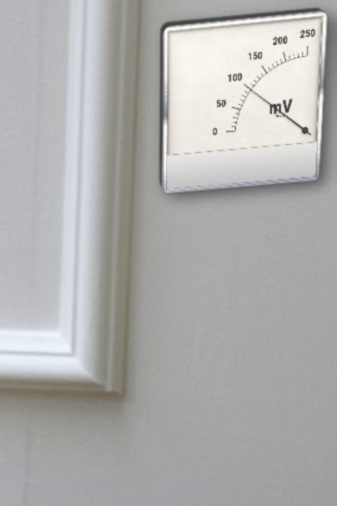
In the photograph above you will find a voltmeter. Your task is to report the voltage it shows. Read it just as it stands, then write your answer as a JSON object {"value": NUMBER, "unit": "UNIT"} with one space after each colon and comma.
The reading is {"value": 100, "unit": "mV"}
